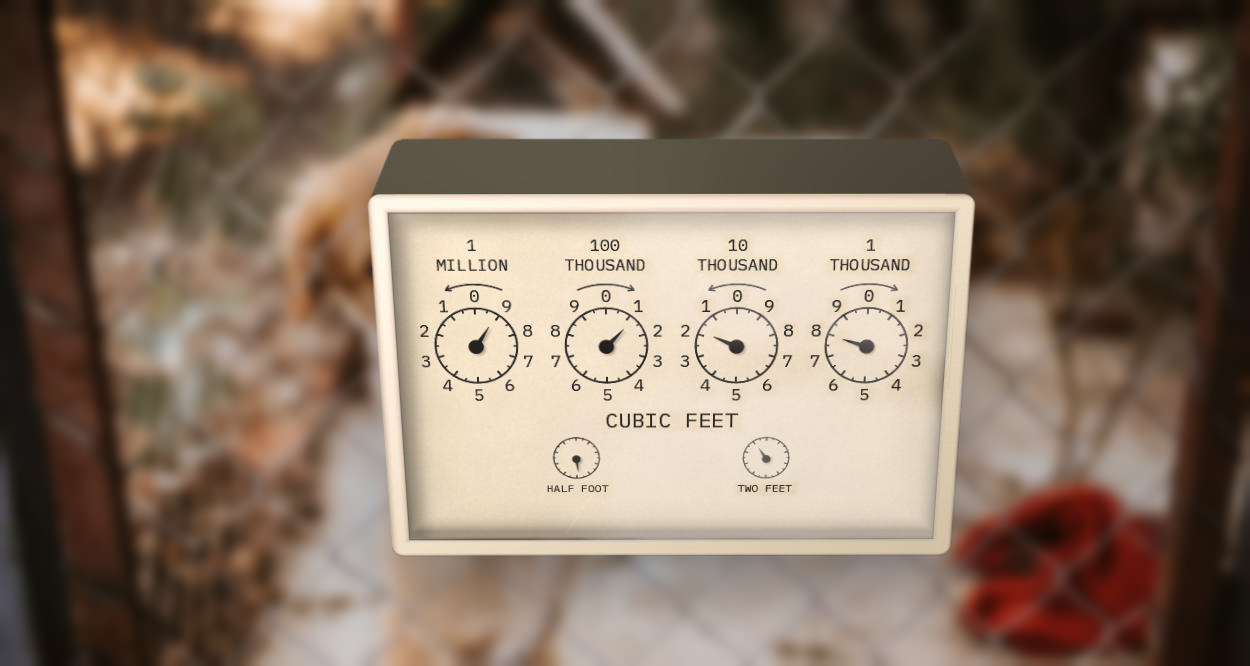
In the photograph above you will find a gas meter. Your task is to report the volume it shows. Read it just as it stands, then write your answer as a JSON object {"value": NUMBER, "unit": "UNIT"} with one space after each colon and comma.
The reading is {"value": 911800, "unit": "ft³"}
